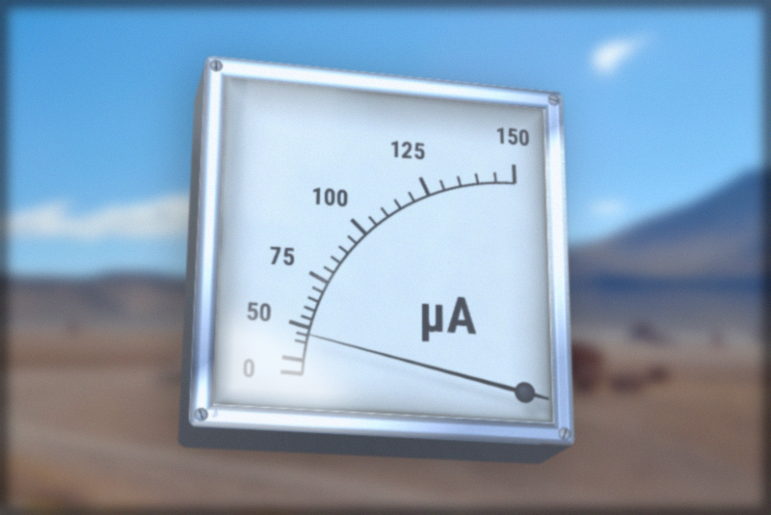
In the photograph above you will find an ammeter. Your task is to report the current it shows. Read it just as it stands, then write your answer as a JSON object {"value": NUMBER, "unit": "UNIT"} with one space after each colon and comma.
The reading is {"value": 45, "unit": "µA"}
